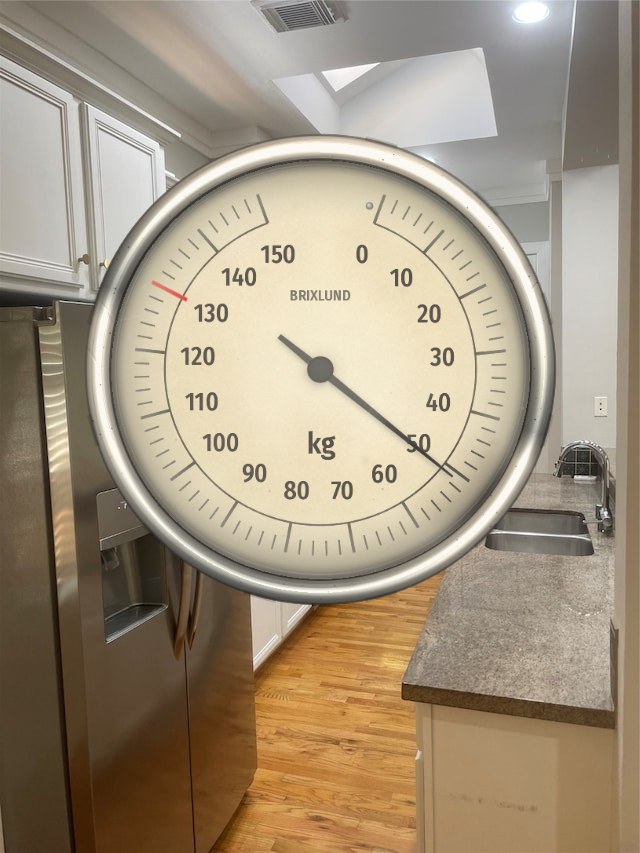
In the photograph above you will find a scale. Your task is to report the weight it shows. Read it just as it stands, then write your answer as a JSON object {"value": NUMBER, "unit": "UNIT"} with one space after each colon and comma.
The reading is {"value": 51, "unit": "kg"}
